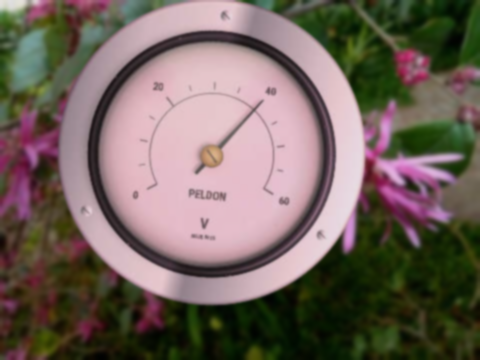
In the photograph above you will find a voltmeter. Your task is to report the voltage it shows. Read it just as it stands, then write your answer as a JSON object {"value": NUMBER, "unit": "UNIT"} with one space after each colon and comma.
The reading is {"value": 40, "unit": "V"}
